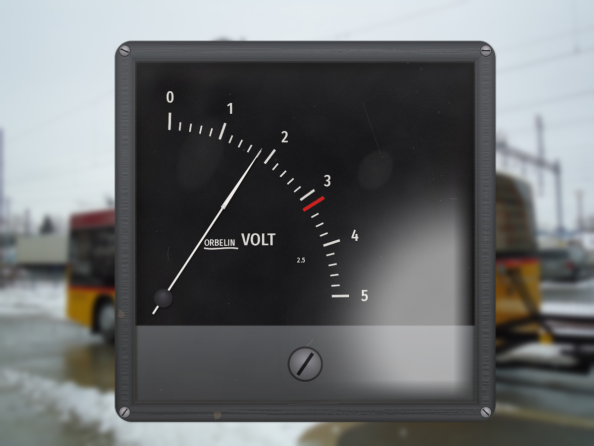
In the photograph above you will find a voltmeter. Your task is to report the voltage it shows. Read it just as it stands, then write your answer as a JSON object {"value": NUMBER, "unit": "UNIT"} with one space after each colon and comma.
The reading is {"value": 1.8, "unit": "V"}
